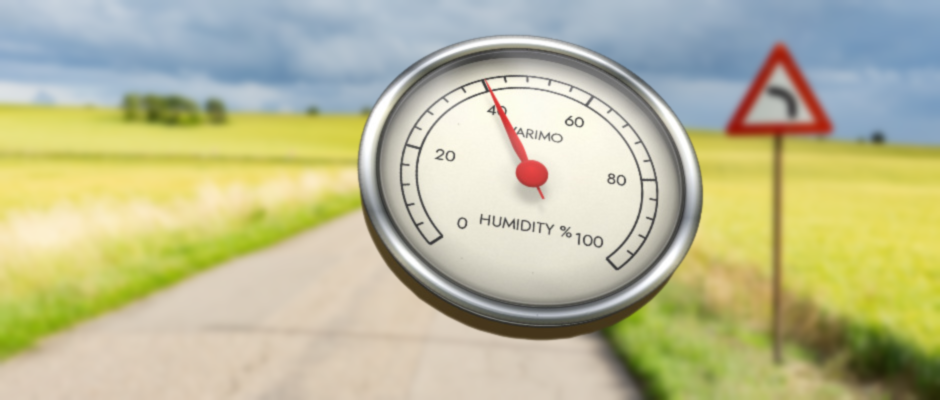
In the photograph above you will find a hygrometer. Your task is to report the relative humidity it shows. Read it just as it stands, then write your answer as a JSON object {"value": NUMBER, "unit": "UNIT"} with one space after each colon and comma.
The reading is {"value": 40, "unit": "%"}
